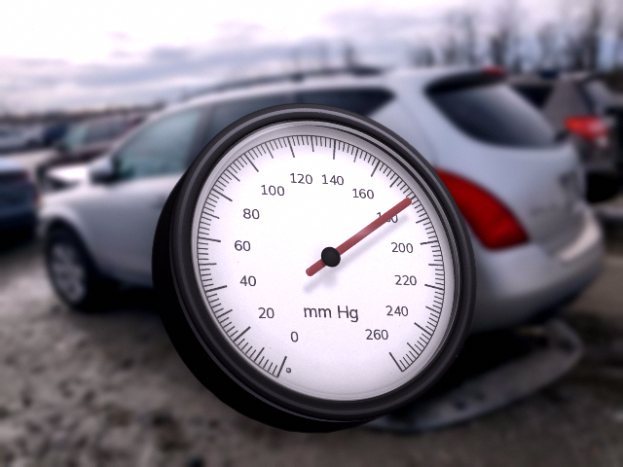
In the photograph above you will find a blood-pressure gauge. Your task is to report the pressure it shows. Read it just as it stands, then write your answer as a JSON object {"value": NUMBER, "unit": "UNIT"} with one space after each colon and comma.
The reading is {"value": 180, "unit": "mmHg"}
